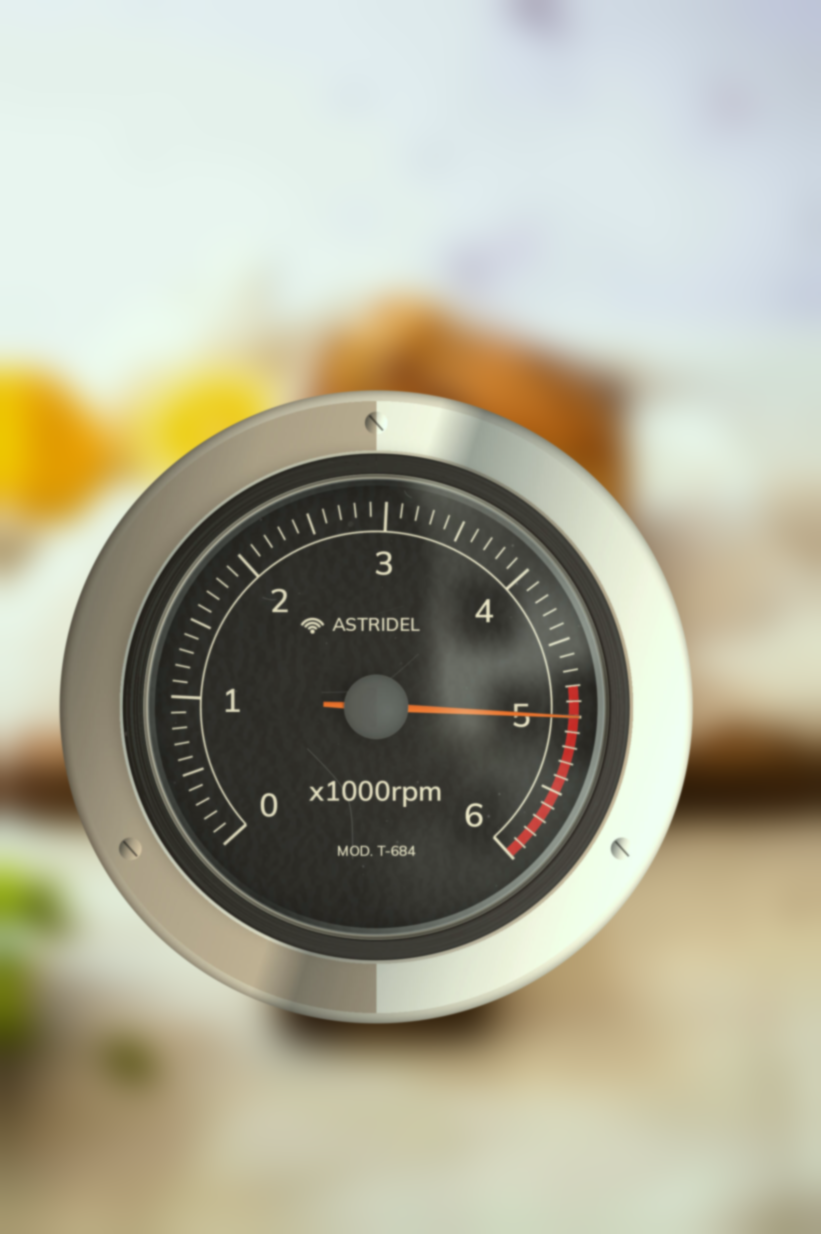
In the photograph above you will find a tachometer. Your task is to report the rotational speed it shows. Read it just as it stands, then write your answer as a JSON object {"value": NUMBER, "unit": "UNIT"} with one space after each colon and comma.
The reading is {"value": 5000, "unit": "rpm"}
